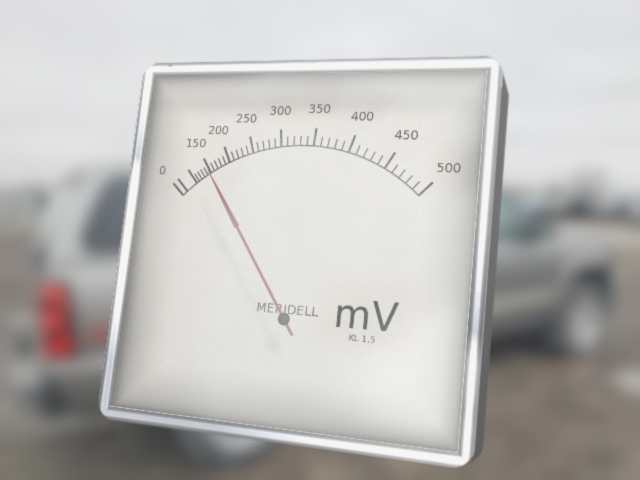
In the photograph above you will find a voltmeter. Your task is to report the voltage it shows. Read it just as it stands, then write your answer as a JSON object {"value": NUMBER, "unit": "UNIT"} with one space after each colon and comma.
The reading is {"value": 150, "unit": "mV"}
